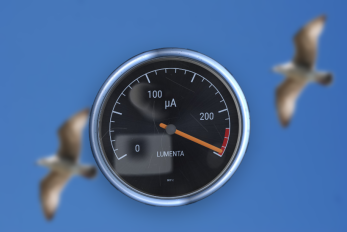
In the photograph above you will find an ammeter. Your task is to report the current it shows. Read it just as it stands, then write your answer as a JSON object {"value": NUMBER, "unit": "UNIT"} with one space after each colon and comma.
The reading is {"value": 245, "unit": "µA"}
